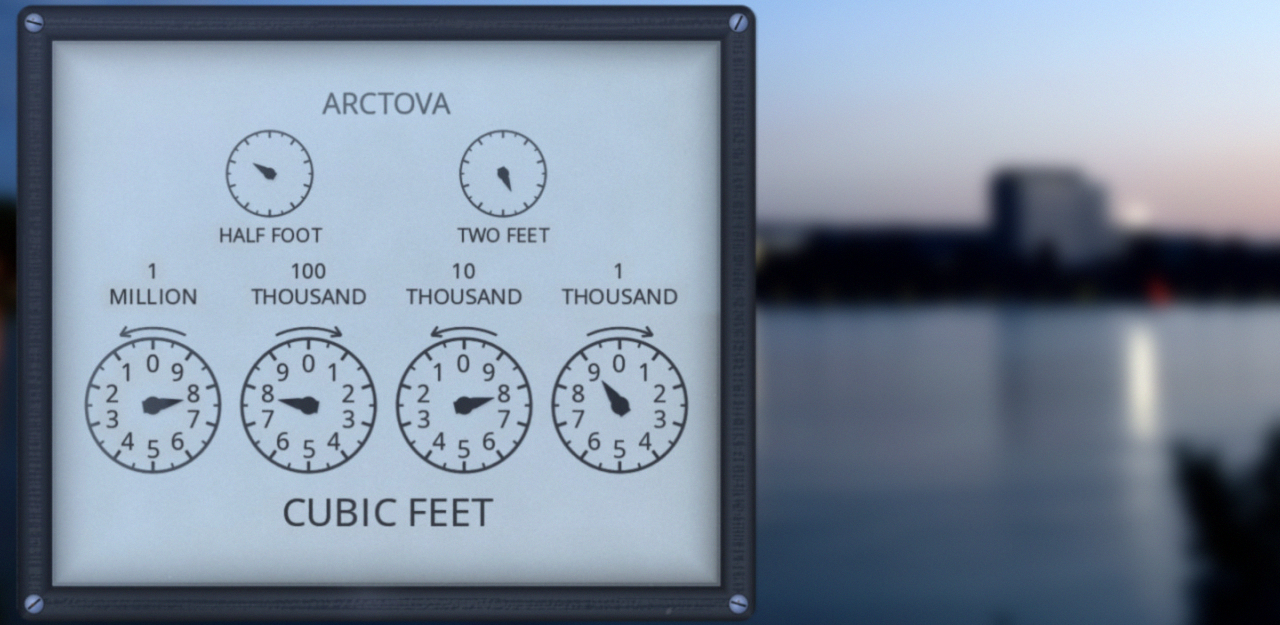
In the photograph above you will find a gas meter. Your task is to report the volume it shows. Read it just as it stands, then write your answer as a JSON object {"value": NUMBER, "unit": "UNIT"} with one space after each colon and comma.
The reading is {"value": 777900, "unit": "ft³"}
